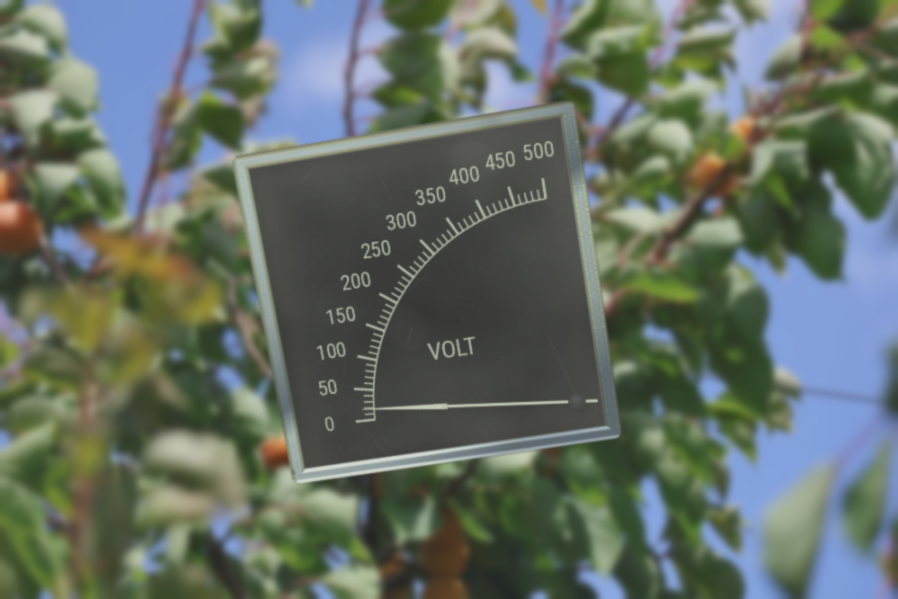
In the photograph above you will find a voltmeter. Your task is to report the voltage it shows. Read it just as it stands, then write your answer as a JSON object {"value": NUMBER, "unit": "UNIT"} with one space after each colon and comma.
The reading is {"value": 20, "unit": "V"}
